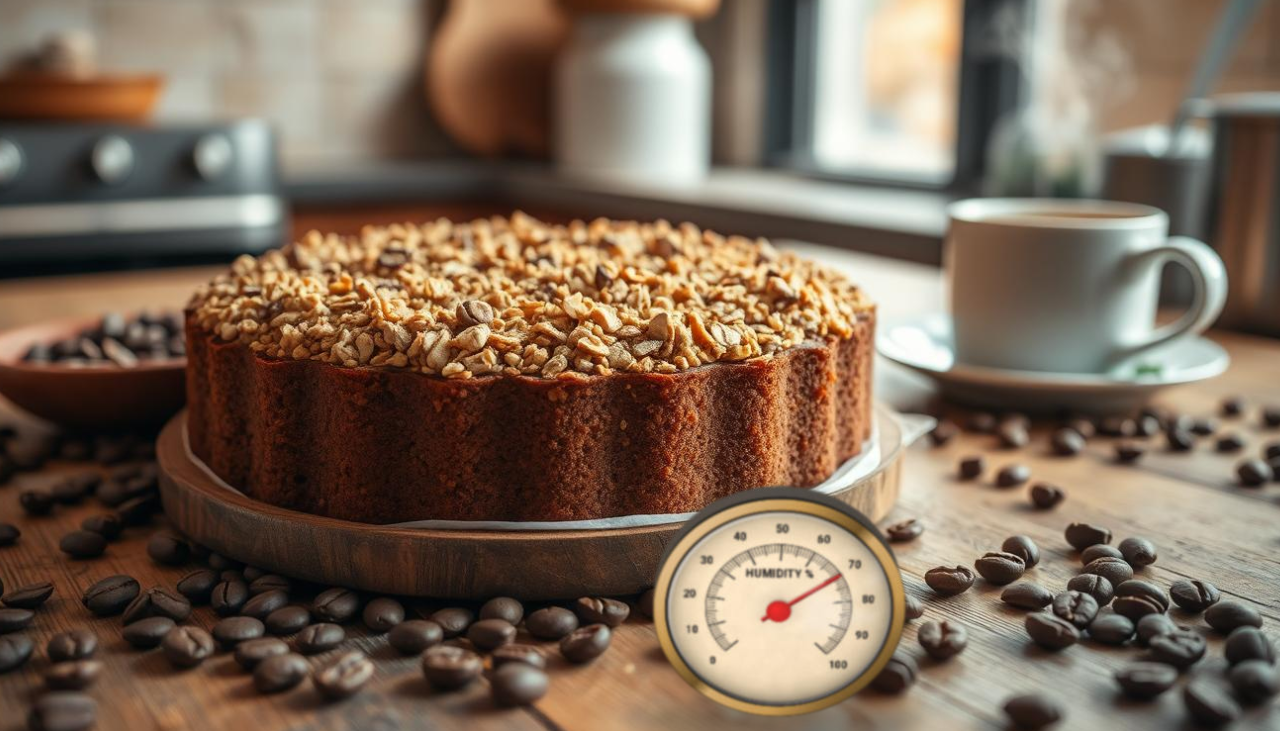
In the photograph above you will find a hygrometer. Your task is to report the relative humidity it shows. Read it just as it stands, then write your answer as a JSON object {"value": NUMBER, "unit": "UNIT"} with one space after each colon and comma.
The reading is {"value": 70, "unit": "%"}
